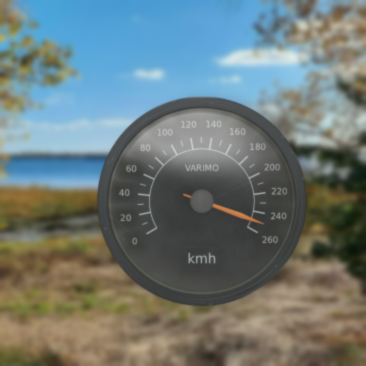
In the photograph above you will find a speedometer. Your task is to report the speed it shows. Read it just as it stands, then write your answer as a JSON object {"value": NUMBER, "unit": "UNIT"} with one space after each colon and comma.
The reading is {"value": 250, "unit": "km/h"}
